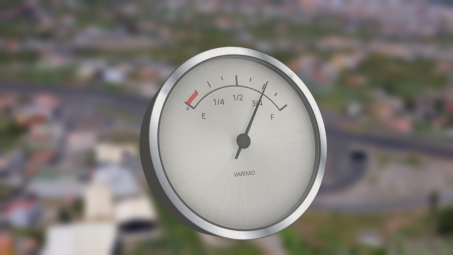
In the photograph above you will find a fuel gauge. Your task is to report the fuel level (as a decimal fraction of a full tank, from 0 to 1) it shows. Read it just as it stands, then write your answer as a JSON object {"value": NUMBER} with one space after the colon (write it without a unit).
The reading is {"value": 0.75}
